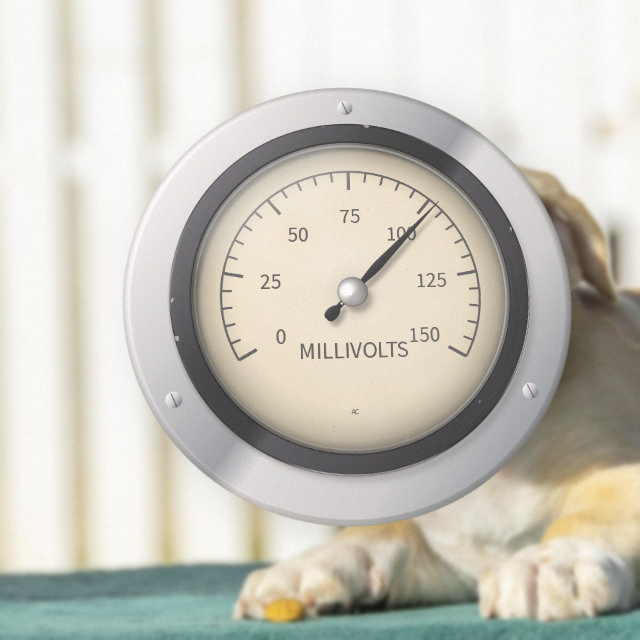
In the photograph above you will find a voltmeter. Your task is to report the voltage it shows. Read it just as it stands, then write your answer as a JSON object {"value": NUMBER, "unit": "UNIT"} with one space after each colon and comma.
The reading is {"value": 102.5, "unit": "mV"}
